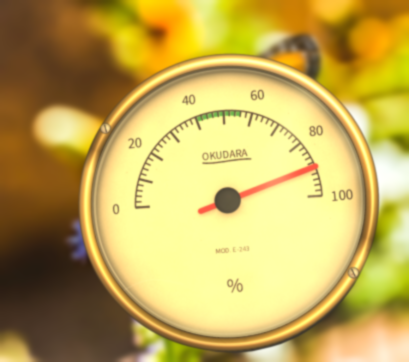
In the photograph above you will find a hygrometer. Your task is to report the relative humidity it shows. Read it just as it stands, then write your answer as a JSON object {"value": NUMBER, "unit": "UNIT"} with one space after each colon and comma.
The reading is {"value": 90, "unit": "%"}
